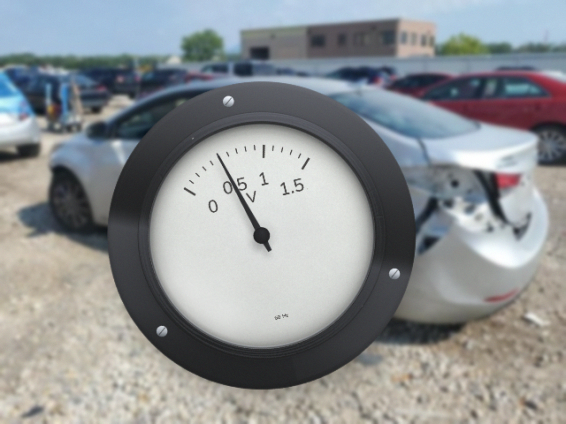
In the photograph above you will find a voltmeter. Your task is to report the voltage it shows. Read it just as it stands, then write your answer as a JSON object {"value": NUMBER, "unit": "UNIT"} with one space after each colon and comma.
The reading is {"value": 0.5, "unit": "V"}
